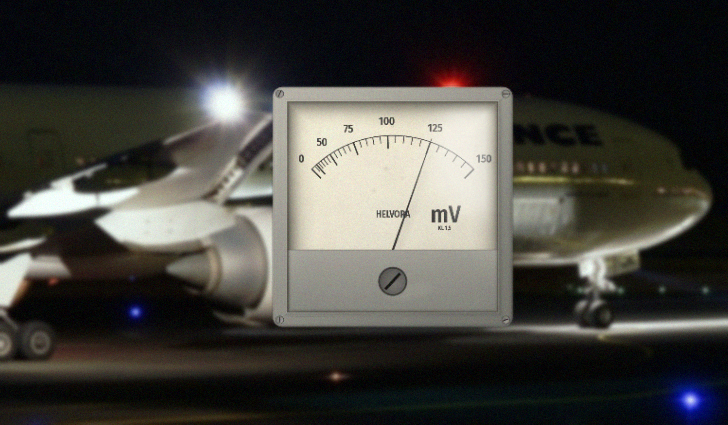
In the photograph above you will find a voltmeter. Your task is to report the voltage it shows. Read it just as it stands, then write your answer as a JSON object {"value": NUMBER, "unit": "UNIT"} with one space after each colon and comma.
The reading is {"value": 125, "unit": "mV"}
